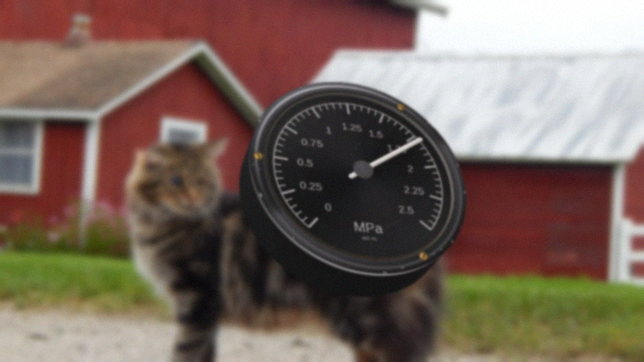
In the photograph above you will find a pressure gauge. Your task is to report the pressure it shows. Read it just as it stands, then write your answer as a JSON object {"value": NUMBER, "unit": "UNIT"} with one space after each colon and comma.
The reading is {"value": 1.8, "unit": "MPa"}
